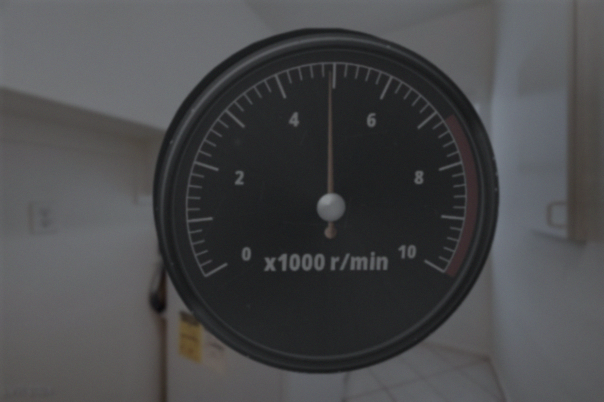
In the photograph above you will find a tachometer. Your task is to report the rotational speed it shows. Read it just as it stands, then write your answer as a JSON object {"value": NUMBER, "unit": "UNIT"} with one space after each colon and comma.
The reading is {"value": 4900, "unit": "rpm"}
